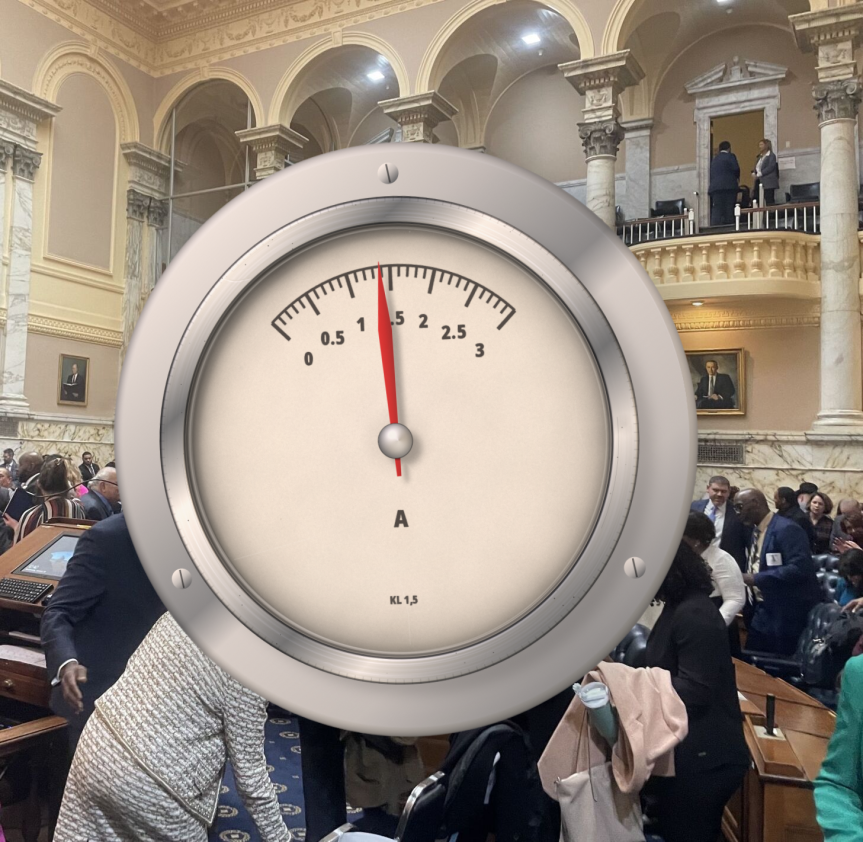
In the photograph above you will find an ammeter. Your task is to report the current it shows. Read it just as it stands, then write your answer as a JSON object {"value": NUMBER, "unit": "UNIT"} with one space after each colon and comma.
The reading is {"value": 1.4, "unit": "A"}
